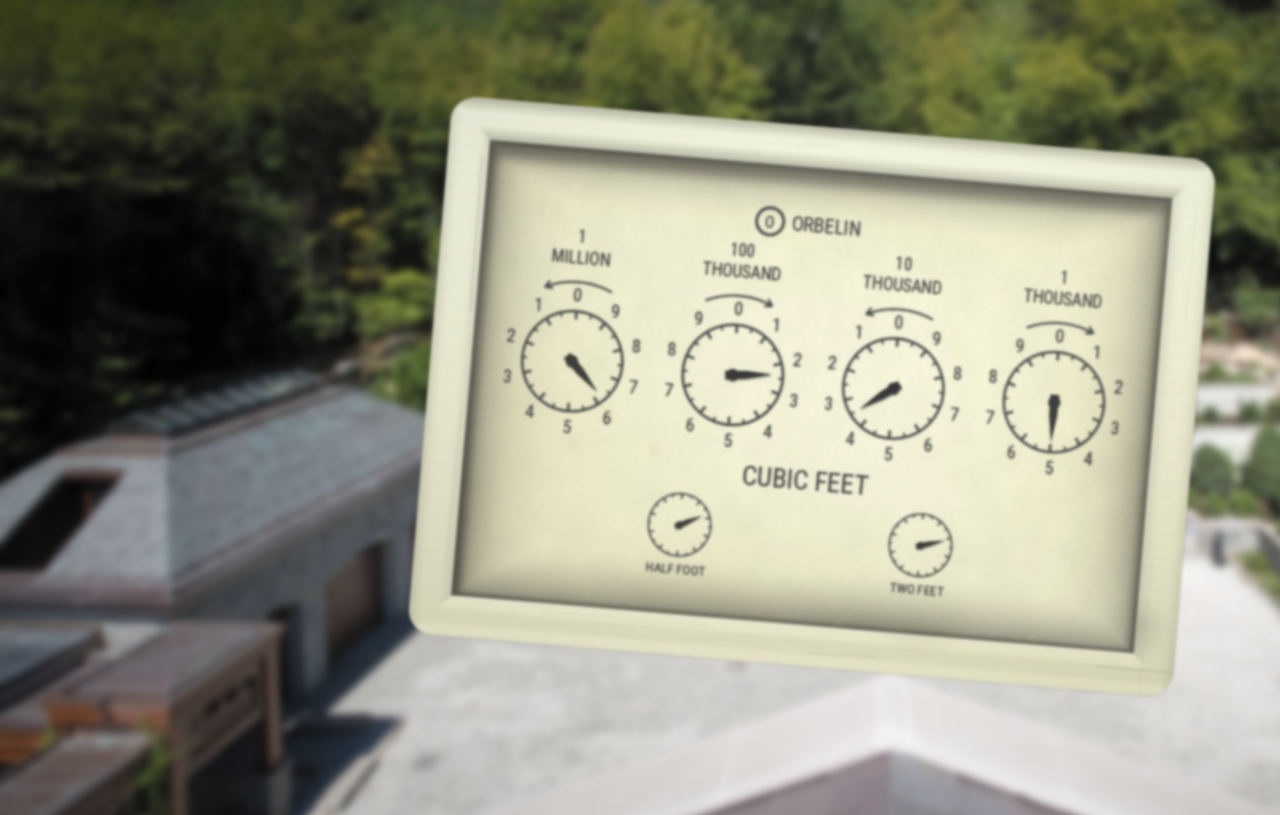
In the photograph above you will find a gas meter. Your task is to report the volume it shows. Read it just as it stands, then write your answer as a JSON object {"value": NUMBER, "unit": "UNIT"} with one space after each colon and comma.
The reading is {"value": 623500, "unit": "ft³"}
